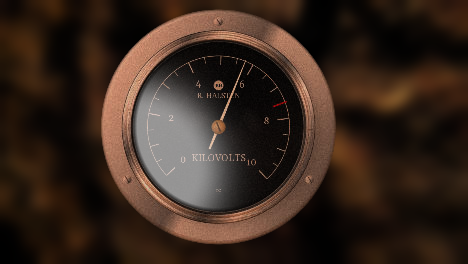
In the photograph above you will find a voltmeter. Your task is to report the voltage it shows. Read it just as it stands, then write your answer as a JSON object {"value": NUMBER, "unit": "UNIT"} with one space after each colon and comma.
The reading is {"value": 5.75, "unit": "kV"}
